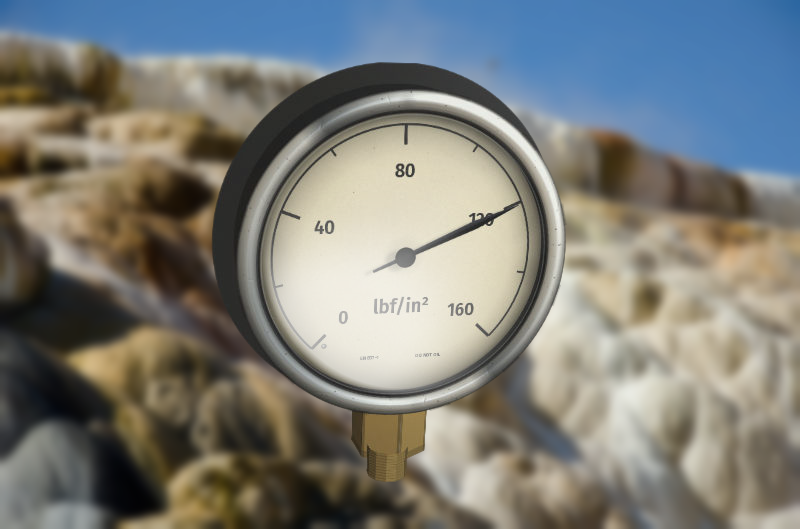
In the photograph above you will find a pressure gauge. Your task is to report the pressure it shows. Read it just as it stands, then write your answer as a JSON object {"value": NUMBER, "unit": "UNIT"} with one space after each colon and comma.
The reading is {"value": 120, "unit": "psi"}
